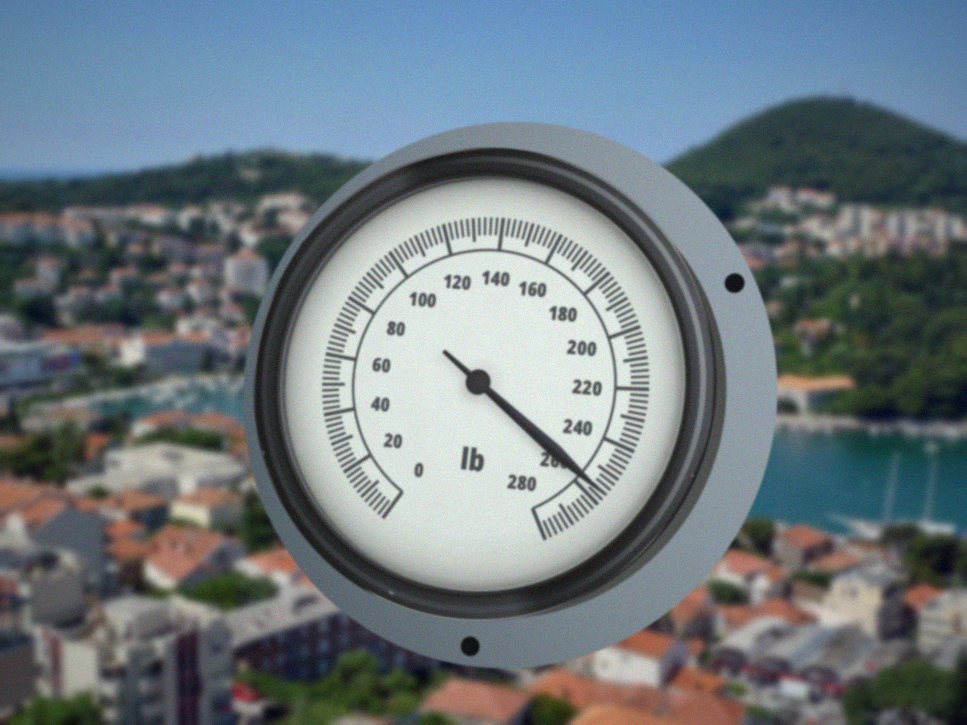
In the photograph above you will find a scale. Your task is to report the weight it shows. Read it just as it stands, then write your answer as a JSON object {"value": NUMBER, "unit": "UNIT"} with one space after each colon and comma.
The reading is {"value": 256, "unit": "lb"}
